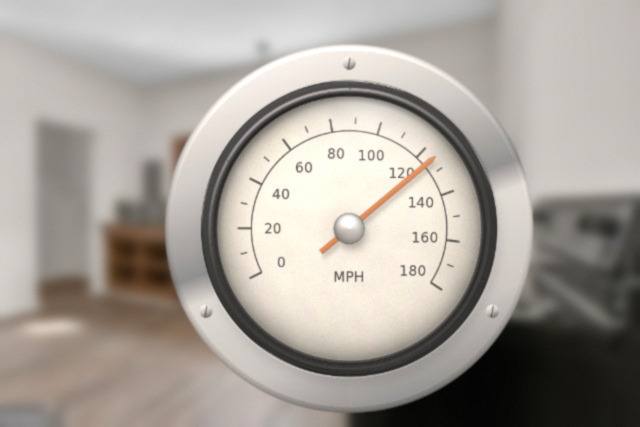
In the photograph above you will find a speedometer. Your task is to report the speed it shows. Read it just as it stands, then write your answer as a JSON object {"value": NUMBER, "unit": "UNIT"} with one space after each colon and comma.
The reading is {"value": 125, "unit": "mph"}
